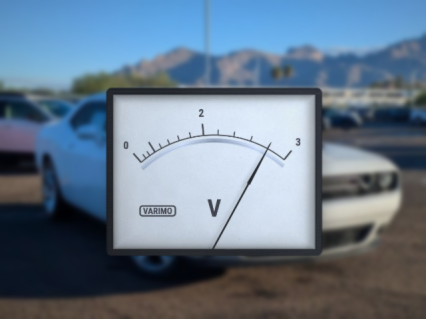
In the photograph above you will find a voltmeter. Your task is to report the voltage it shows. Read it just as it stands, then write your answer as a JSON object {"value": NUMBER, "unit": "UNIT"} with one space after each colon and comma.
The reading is {"value": 2.8, "unit": "V"}
